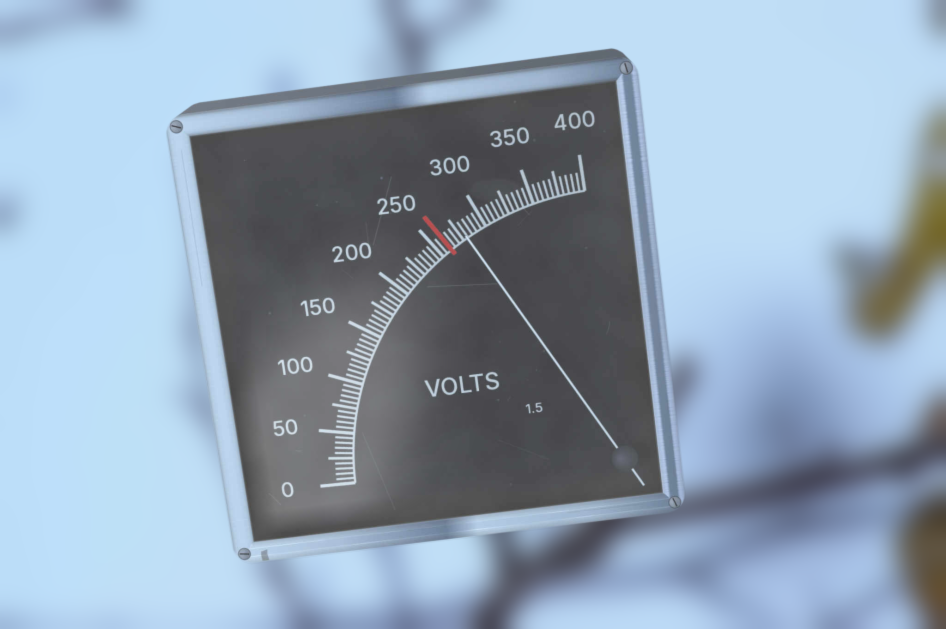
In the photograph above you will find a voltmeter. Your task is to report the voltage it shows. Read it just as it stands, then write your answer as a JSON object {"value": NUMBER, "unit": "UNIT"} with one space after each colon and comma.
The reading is {"value": 280, "unit": "V"}
